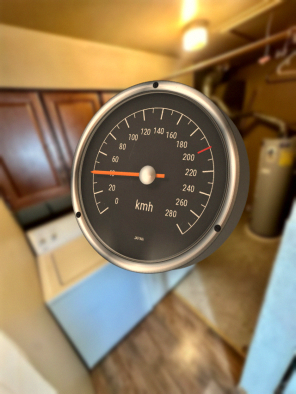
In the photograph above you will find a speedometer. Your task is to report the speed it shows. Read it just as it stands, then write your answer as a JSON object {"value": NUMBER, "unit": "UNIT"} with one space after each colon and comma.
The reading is {"value": 40, "unit": "km/h"}
